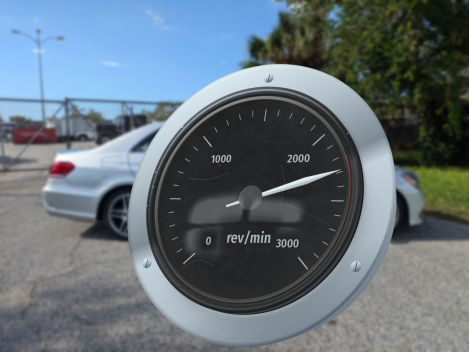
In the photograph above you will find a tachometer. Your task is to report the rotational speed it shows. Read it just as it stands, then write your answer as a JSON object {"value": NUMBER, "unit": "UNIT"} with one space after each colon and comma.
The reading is {"value": 2300, "unit": "rpm"}
